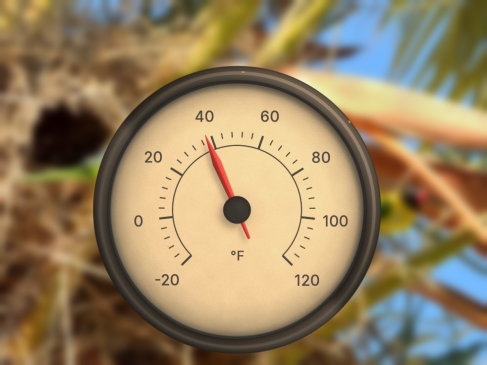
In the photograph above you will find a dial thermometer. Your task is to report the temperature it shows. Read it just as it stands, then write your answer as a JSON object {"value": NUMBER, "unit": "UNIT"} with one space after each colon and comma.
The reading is {"value": 38, "unit": "°F"}
